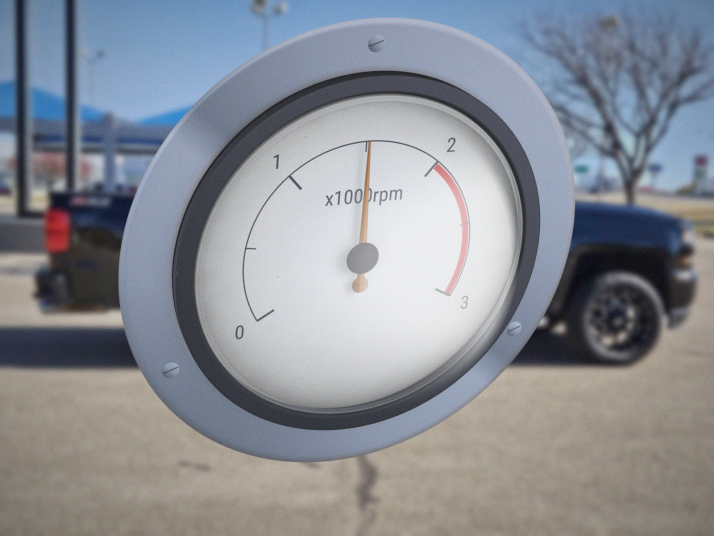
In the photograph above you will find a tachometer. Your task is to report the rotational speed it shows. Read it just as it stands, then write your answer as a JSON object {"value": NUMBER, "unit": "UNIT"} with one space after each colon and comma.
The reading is {"value": 1500, "unit": "rpm"}
